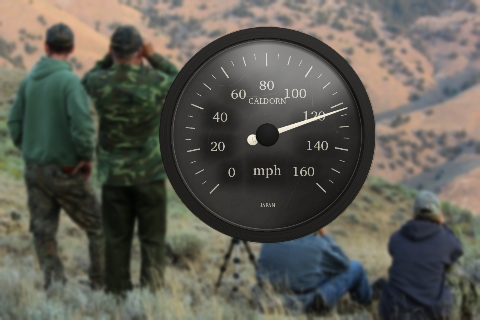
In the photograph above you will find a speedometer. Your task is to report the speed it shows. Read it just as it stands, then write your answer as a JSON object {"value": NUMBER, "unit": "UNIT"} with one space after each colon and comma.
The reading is {"value": 122.5, "unit": "mph"}
